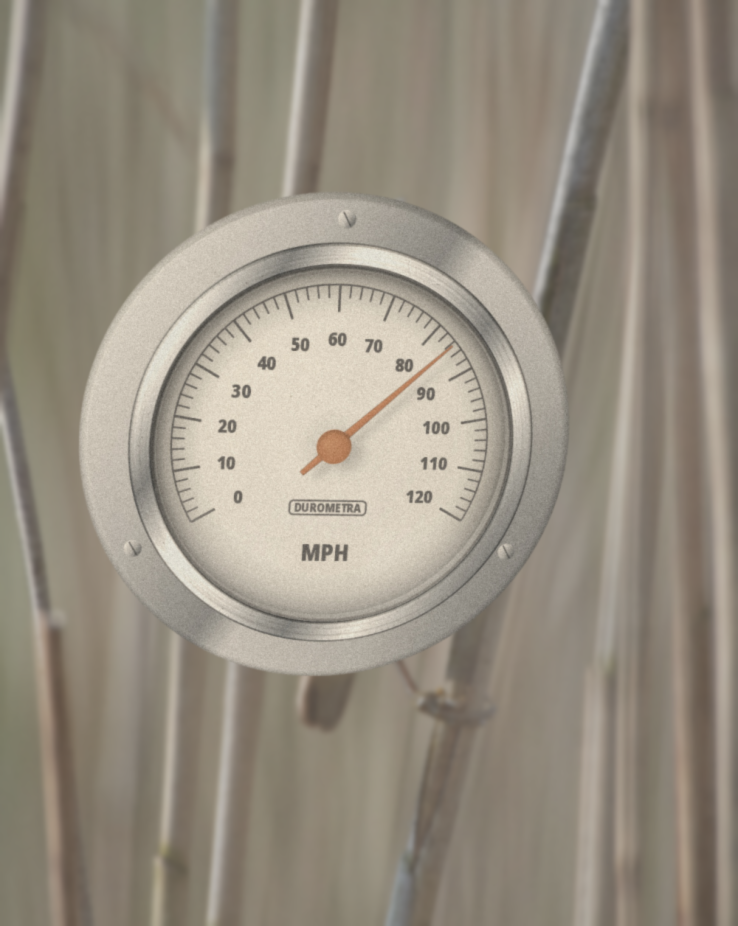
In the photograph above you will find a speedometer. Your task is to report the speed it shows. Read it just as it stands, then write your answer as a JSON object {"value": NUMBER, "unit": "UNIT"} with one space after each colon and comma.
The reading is {"value": 84, "unit": "mph"}
